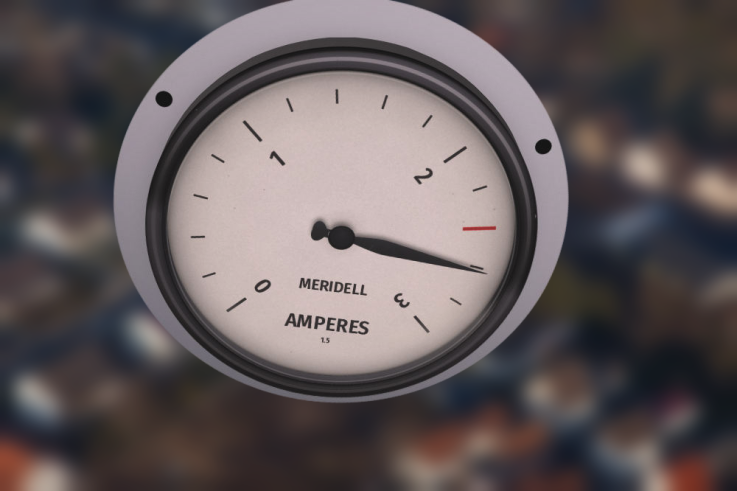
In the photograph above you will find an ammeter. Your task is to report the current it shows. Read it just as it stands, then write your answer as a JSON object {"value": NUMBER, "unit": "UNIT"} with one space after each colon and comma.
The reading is {"value": 2.6, "unit": "A"}
